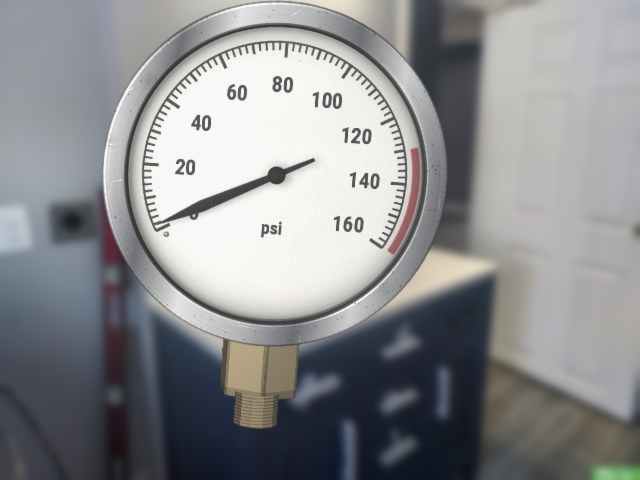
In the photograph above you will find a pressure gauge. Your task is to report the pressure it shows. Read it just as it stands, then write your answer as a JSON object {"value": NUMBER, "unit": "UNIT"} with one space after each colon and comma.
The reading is {"value": 2, "unit": "psi"}
